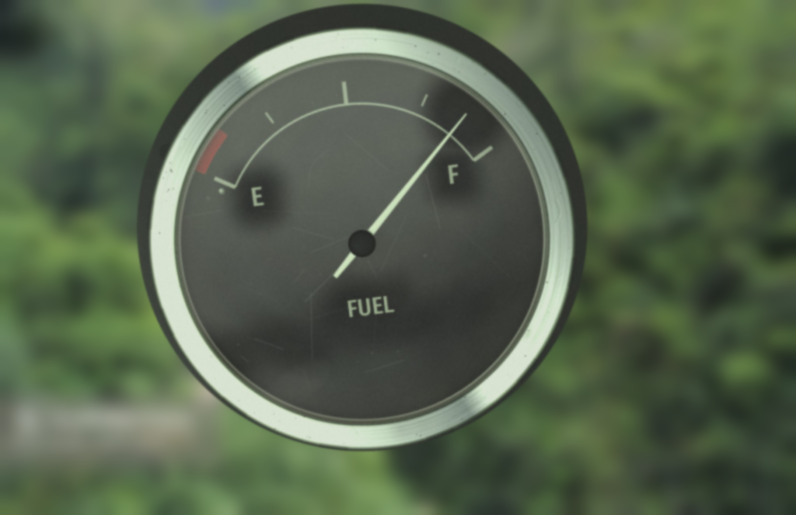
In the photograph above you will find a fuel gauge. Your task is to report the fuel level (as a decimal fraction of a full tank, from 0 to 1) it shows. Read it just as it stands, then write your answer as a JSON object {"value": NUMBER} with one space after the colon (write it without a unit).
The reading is {"value": 0.875}
